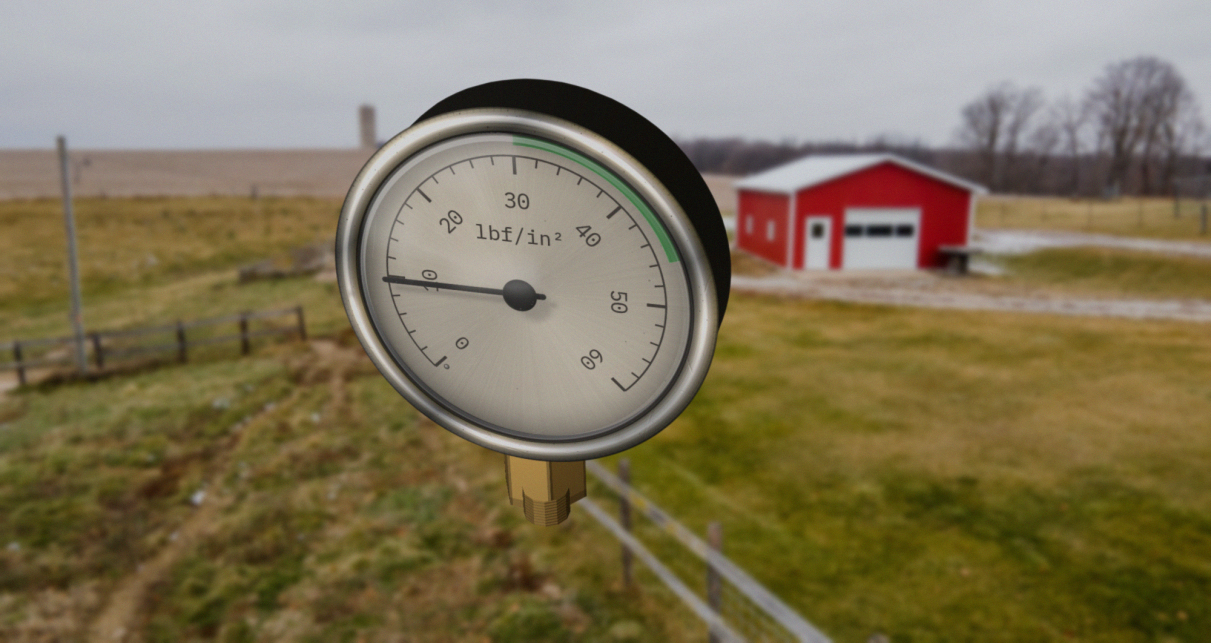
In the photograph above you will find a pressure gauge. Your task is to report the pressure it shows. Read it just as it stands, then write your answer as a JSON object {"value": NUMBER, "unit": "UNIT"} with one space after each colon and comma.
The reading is {"value": 10, "unit": "psi"}
